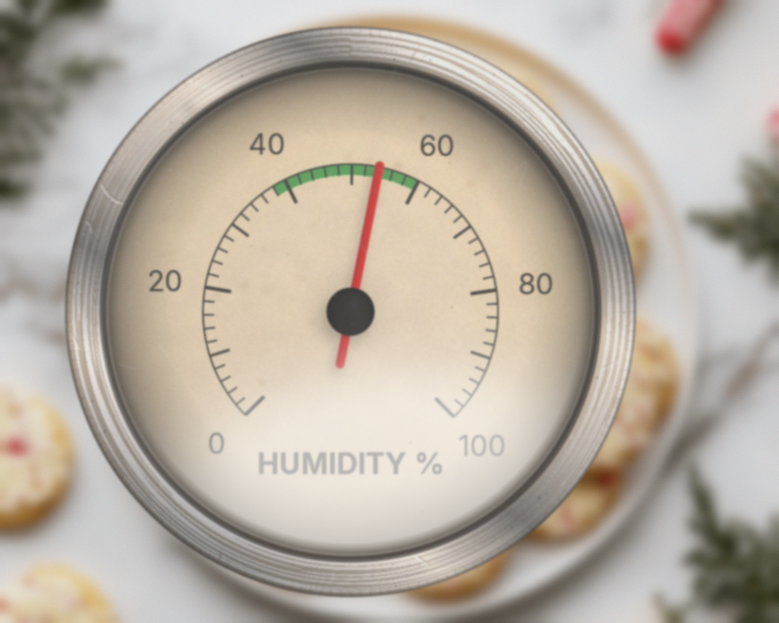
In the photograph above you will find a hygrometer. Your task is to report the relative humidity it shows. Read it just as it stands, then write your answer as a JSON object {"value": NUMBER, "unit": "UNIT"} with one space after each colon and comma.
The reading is {"value": 54, "unit": "%"}
